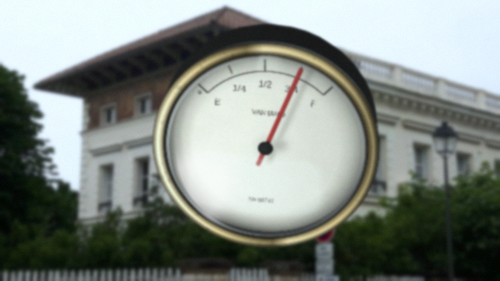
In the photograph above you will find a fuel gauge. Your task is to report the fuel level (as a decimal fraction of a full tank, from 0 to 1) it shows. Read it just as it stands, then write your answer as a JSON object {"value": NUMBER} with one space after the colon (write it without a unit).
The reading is {"value": 0.75}
